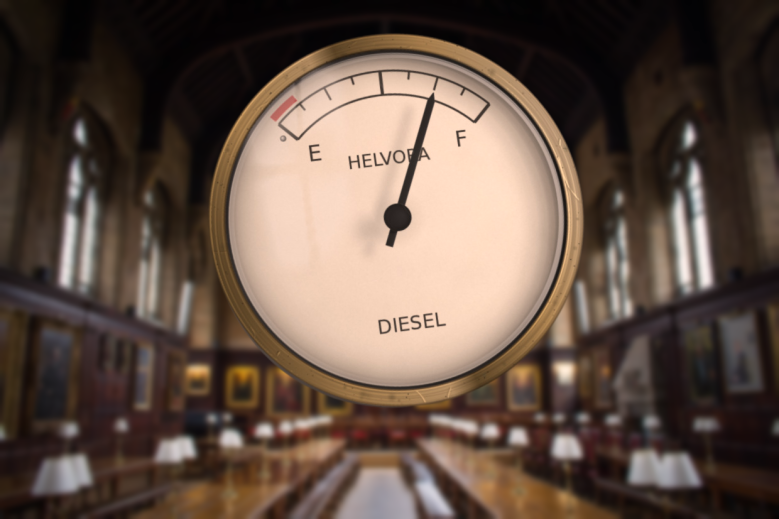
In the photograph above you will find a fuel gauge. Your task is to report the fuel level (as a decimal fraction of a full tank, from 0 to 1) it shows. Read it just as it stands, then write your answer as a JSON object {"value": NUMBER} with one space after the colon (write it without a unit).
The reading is {"value": 0.75}
